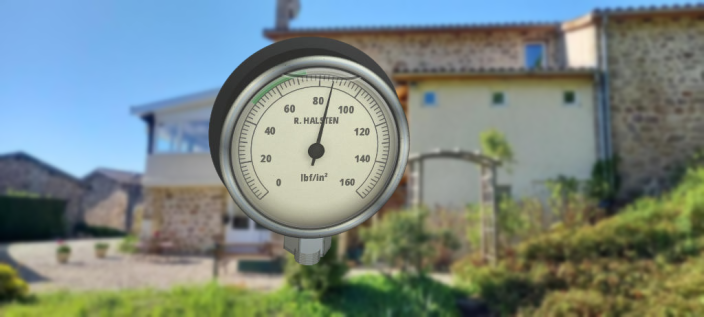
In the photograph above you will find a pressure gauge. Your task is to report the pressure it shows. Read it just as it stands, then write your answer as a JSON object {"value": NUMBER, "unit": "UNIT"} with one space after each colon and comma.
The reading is {"value": 86, "unit": "psi"}
